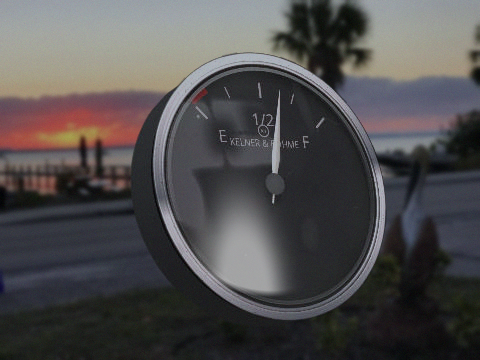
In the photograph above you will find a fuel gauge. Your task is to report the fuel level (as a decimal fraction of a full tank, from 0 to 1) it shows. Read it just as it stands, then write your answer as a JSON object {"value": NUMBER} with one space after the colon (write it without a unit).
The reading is {"value": 0.625}
